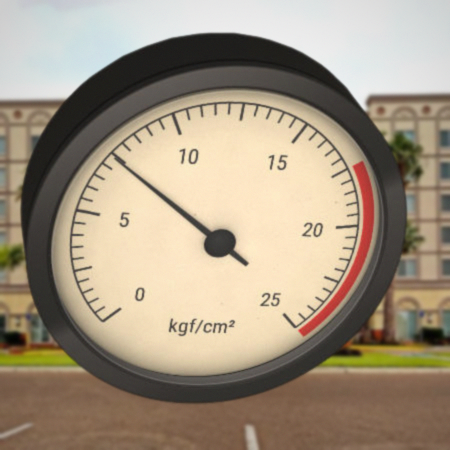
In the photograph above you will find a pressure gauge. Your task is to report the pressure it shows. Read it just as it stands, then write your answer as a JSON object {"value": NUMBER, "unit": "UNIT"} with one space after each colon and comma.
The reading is {"value": 7.5, "unit": "kg/cm²"}
